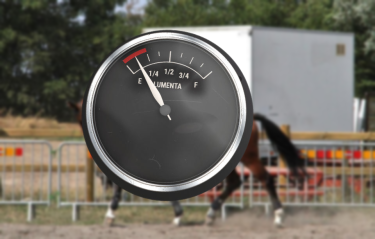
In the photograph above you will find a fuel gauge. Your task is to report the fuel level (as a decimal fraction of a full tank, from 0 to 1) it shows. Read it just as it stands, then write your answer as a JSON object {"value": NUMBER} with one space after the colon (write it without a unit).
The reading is {"value": 0.125}
